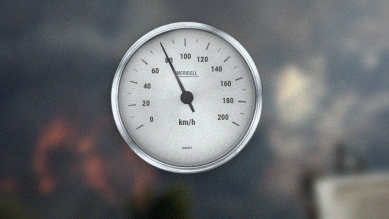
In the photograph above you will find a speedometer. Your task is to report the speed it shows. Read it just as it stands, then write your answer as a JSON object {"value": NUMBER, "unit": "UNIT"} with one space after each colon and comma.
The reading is {"value": 80, "unit": "km/h"}
